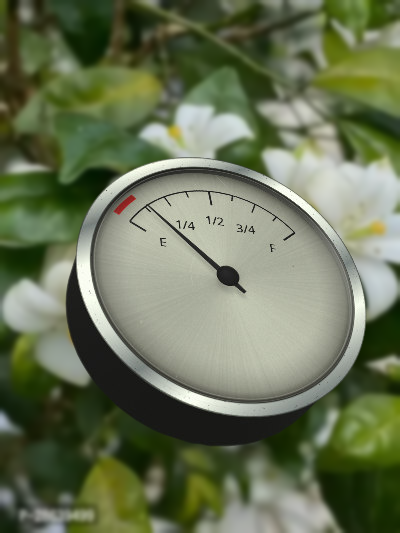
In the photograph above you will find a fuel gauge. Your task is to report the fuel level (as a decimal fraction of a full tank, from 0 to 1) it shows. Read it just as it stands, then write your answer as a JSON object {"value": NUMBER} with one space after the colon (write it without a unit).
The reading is {"value": 0.125}
